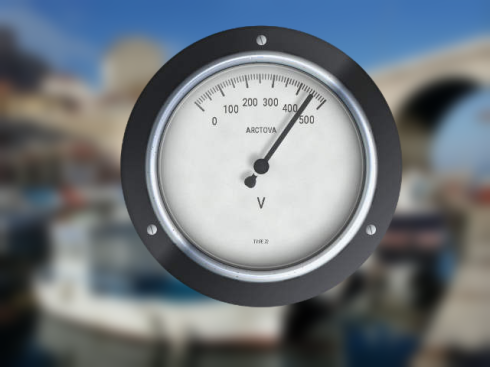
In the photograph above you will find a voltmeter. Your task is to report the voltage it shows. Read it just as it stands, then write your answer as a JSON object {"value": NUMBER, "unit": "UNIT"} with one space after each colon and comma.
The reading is {"value": 450, "unit": "V"}
